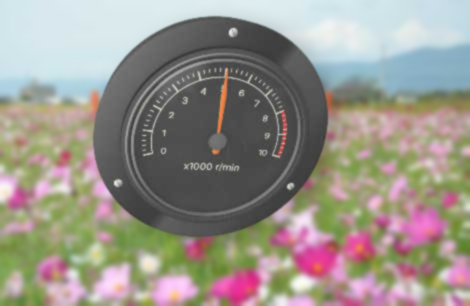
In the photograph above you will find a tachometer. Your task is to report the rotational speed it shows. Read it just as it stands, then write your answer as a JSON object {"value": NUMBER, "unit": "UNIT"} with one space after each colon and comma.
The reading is {"value": 5000, "unit": "rpm"}
